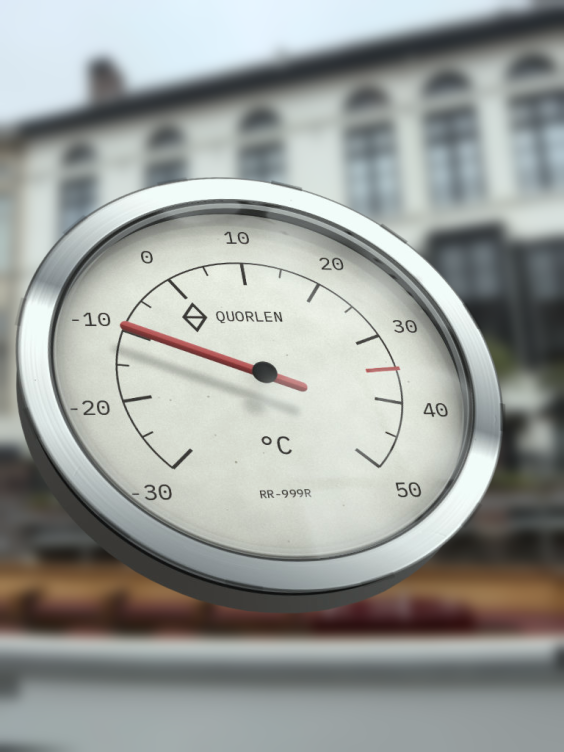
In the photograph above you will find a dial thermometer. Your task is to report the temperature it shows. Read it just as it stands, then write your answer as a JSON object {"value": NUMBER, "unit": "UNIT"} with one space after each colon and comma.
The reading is {"value": -10, "unit": "°C"}
